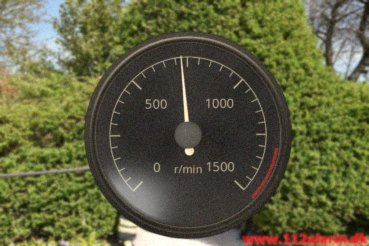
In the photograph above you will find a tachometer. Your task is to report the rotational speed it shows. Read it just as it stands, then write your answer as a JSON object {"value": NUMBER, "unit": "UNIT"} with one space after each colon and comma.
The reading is {"value": 725, "unit": "rpm"}
